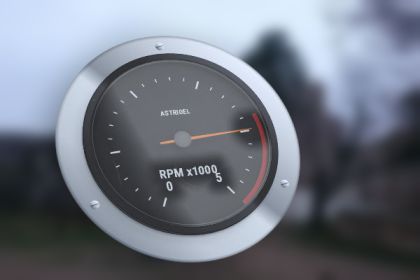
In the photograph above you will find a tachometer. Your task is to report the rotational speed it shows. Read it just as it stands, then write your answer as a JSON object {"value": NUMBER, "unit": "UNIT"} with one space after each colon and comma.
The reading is {"value": 4000, "unit": "rpm"}
